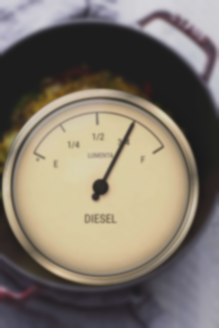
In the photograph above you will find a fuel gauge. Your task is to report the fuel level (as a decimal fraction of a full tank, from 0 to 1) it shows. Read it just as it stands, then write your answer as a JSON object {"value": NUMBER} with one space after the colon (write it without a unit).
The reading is {"value": 0.75}
